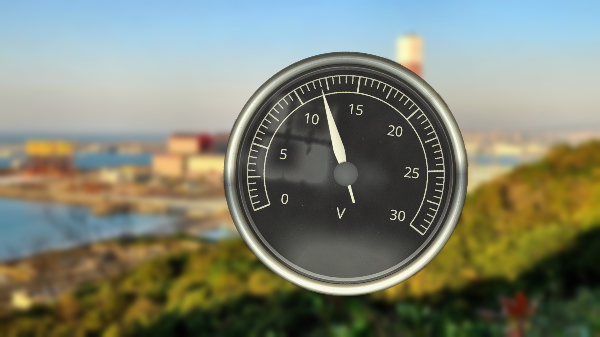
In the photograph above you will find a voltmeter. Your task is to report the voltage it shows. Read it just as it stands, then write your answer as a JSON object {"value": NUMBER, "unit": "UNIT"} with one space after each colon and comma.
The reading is {"value": 12, "unit": "V"}
